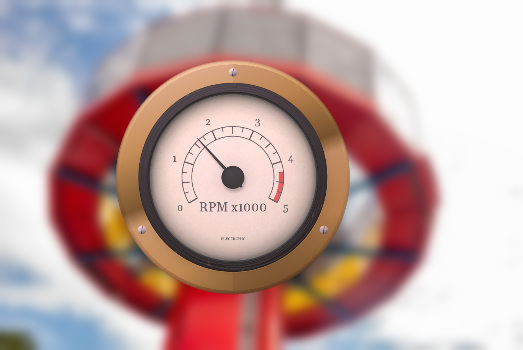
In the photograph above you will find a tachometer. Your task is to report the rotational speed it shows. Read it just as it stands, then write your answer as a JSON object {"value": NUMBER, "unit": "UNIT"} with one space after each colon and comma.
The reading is {"value": 1625, "unit": "rpm"}
